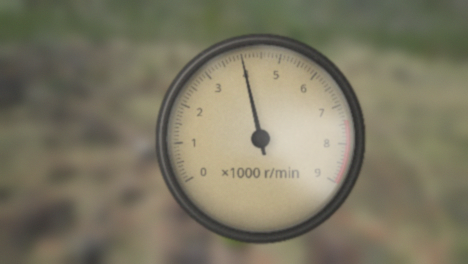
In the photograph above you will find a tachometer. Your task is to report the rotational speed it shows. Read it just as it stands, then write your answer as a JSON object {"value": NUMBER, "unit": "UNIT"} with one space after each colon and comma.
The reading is {"value": 4000, "unit": "rpm"}
